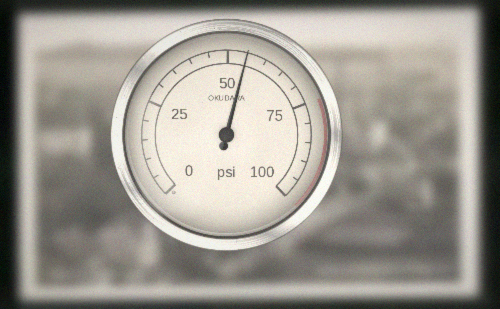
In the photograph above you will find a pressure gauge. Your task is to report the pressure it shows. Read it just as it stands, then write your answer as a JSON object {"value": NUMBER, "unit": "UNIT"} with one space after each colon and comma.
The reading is {"value": 55, "unit": "psi"}
